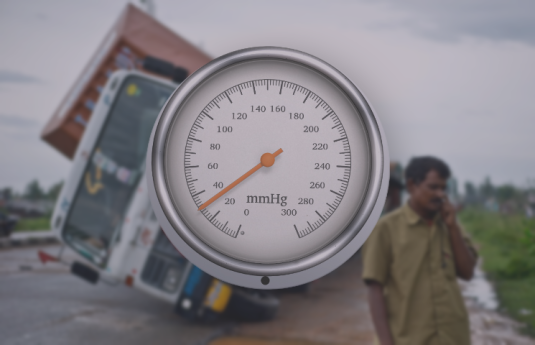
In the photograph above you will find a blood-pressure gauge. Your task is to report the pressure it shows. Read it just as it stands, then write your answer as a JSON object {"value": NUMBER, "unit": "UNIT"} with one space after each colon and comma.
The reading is {"value": 30, "unit": "mmHg"}
